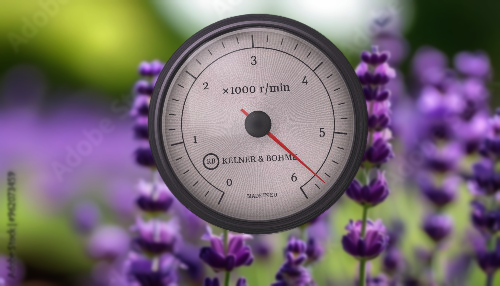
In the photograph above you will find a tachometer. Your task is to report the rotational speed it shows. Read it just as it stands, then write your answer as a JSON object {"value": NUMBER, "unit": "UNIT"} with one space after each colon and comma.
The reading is {"value": 5700, "unit": "rpm"}
